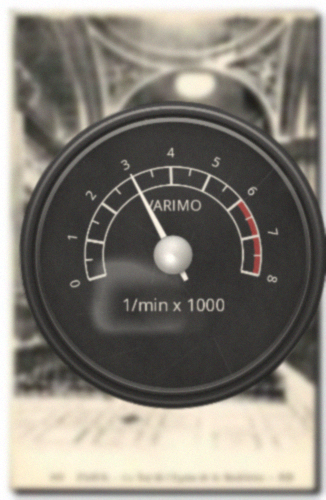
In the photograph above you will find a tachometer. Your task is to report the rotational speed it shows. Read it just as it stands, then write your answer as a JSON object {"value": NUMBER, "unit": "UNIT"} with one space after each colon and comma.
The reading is {"value": 3000, "unit": "rpm"}
